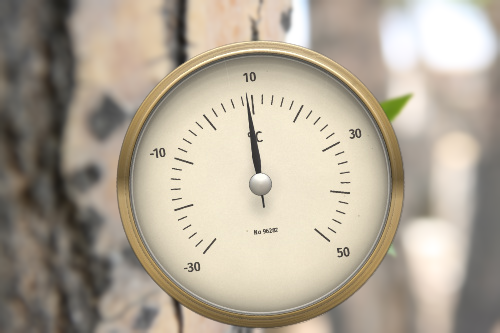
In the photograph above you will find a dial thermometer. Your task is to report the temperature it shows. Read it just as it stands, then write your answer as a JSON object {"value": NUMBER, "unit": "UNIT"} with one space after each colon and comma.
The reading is {"value": 9, "unit": "°C"}
